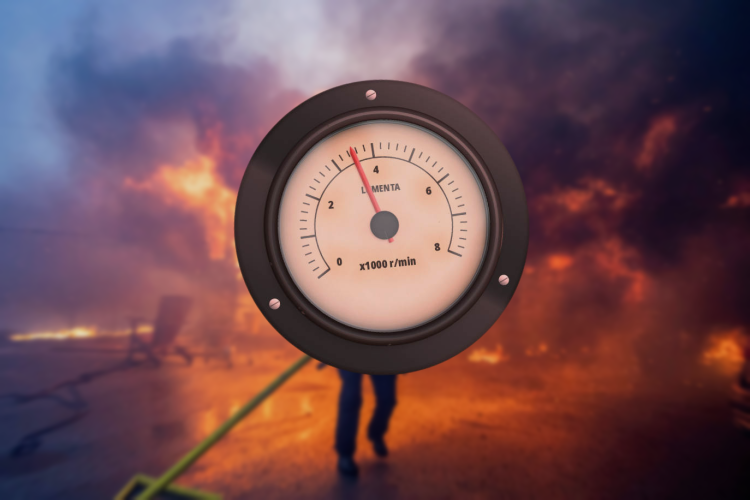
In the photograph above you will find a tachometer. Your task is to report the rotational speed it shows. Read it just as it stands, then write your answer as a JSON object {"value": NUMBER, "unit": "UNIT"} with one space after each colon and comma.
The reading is {"value": 3500, "unit": "rpm"}
